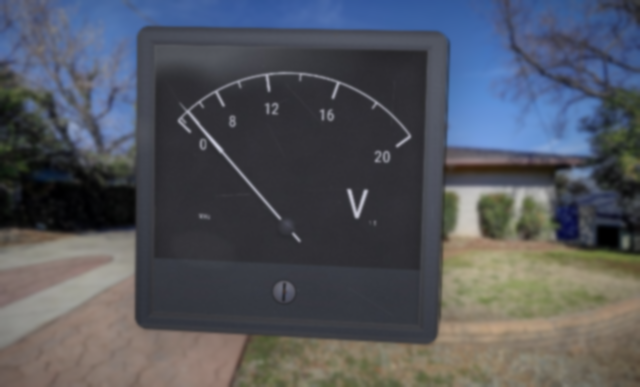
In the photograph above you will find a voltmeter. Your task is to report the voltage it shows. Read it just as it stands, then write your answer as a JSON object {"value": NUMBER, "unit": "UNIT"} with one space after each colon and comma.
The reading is {"value": 4, "unit": "V"}
